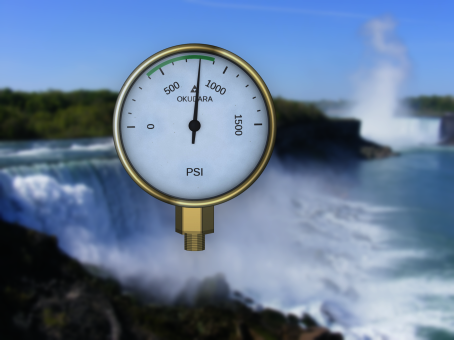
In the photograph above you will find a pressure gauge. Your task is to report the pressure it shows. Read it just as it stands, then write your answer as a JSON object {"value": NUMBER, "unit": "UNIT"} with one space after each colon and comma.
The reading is {"value": 800, "unit": "psi"}
